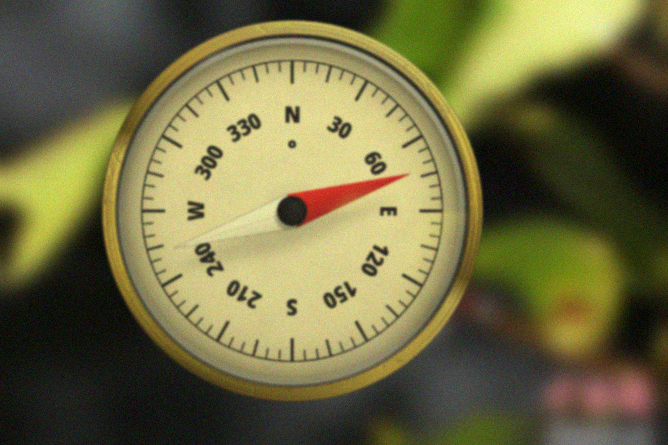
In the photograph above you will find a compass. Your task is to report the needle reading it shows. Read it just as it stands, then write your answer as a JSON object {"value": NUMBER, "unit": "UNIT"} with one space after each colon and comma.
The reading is {"value": 72.5, "unit": "°"}
